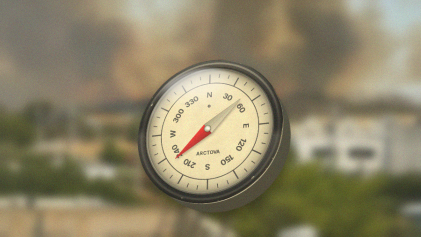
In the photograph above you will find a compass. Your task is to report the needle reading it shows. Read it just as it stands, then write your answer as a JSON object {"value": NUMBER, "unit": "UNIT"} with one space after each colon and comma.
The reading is {"value": 230, "unit": "°"}
